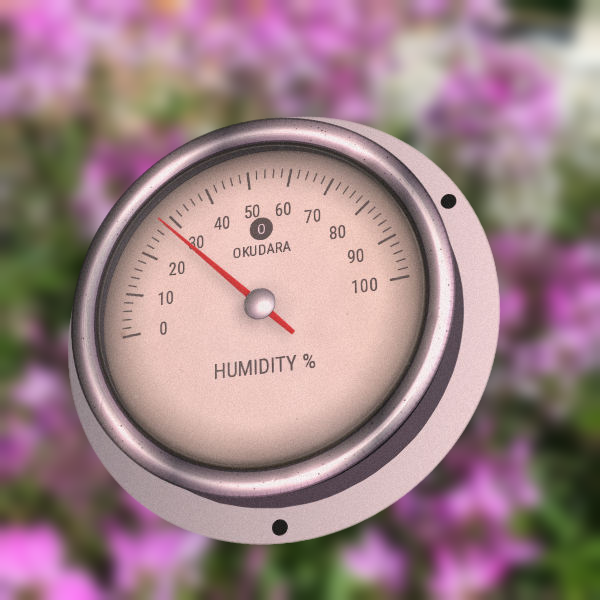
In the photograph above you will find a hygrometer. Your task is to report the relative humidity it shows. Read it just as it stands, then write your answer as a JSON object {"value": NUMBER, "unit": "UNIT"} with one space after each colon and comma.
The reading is {"value": 28, "unit": "%"}
